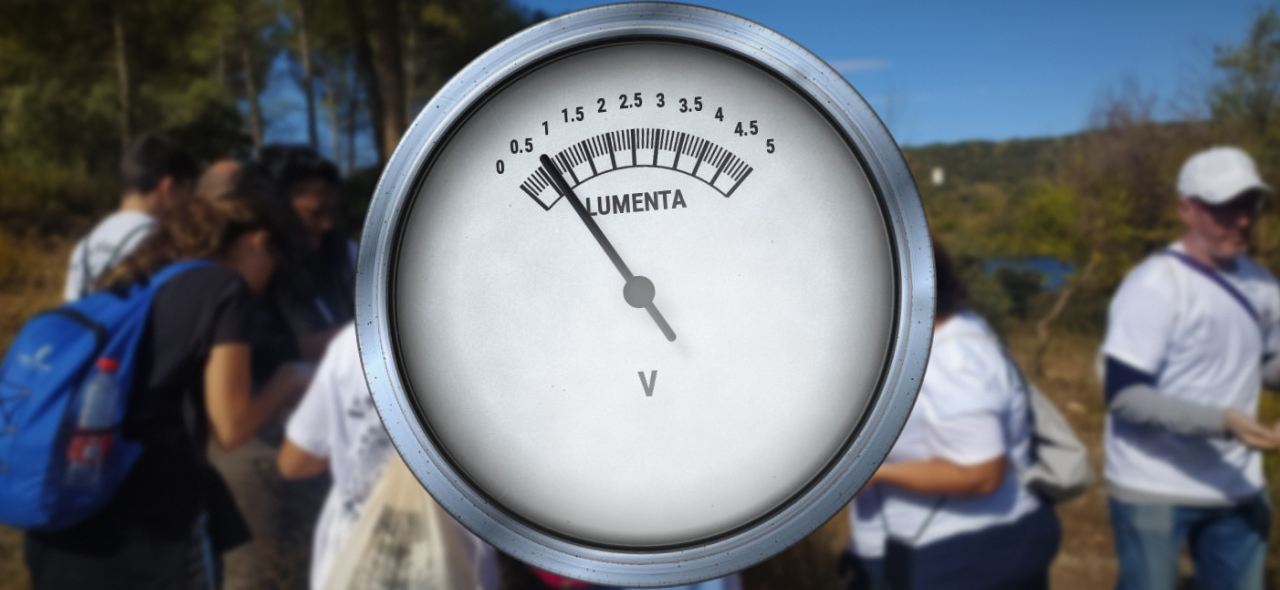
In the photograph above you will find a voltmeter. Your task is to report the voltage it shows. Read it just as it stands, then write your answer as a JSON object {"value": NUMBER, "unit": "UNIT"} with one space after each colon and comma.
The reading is {"value": 0.7, "unit": "V"}
